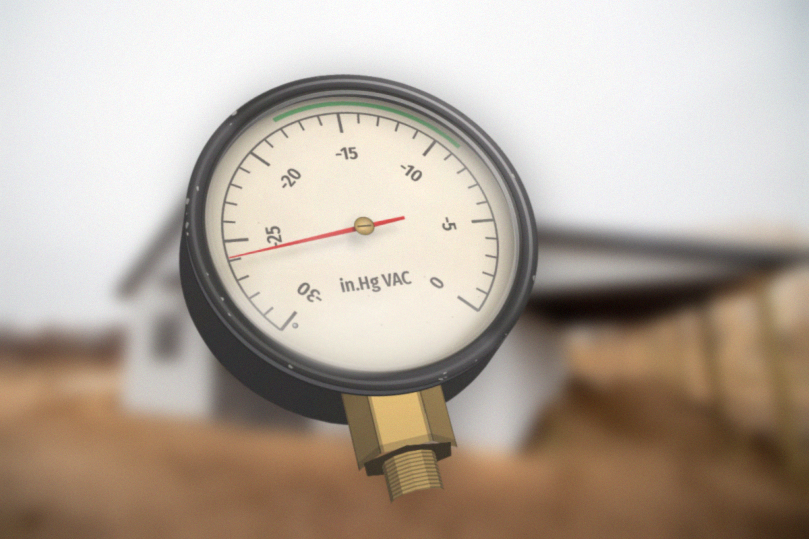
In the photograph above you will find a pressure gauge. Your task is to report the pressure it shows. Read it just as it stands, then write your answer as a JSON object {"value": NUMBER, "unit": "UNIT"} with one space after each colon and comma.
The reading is {"value": -26, "unit": "inHg"}
